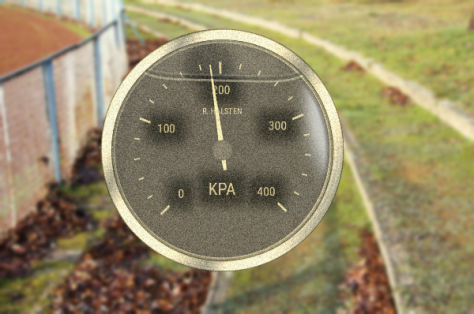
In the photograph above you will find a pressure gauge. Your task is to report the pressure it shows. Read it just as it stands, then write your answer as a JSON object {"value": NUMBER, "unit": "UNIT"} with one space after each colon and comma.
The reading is {"value": 190, "unit": "kPa"}
